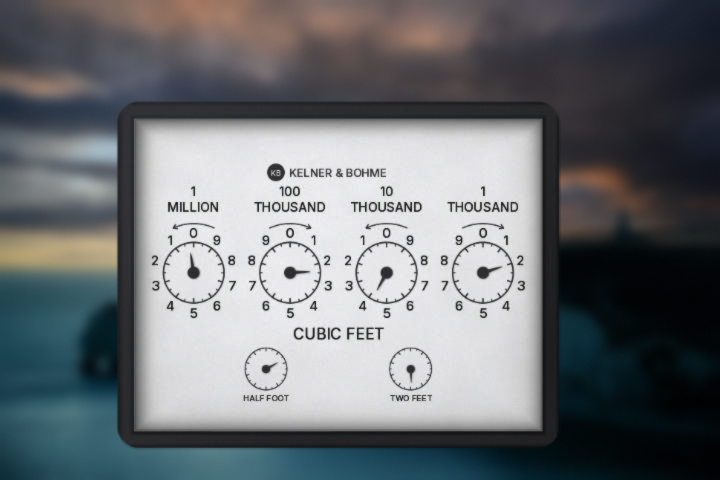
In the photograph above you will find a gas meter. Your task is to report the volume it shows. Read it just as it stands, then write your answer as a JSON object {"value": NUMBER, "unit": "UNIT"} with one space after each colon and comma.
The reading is {"value": 24200, "unit": "ft³"}
